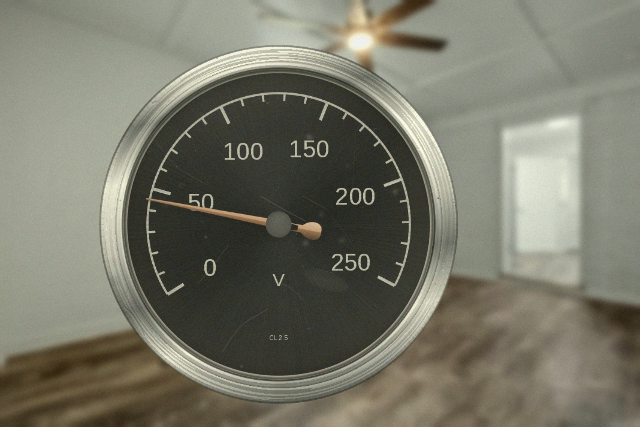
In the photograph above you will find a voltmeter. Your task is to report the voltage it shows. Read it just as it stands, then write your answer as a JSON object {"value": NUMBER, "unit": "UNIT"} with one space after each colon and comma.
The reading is {"value": 45, "unit": "V"}
